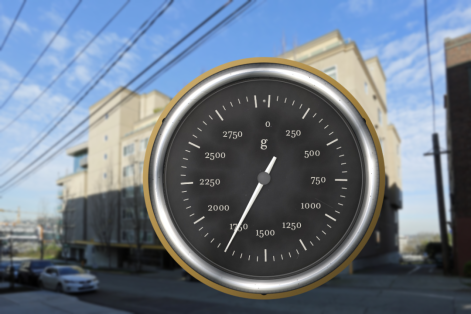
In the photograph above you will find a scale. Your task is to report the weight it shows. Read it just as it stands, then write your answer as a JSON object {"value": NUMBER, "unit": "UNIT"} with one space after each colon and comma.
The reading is {"value": 1750, "unit": "g"}
